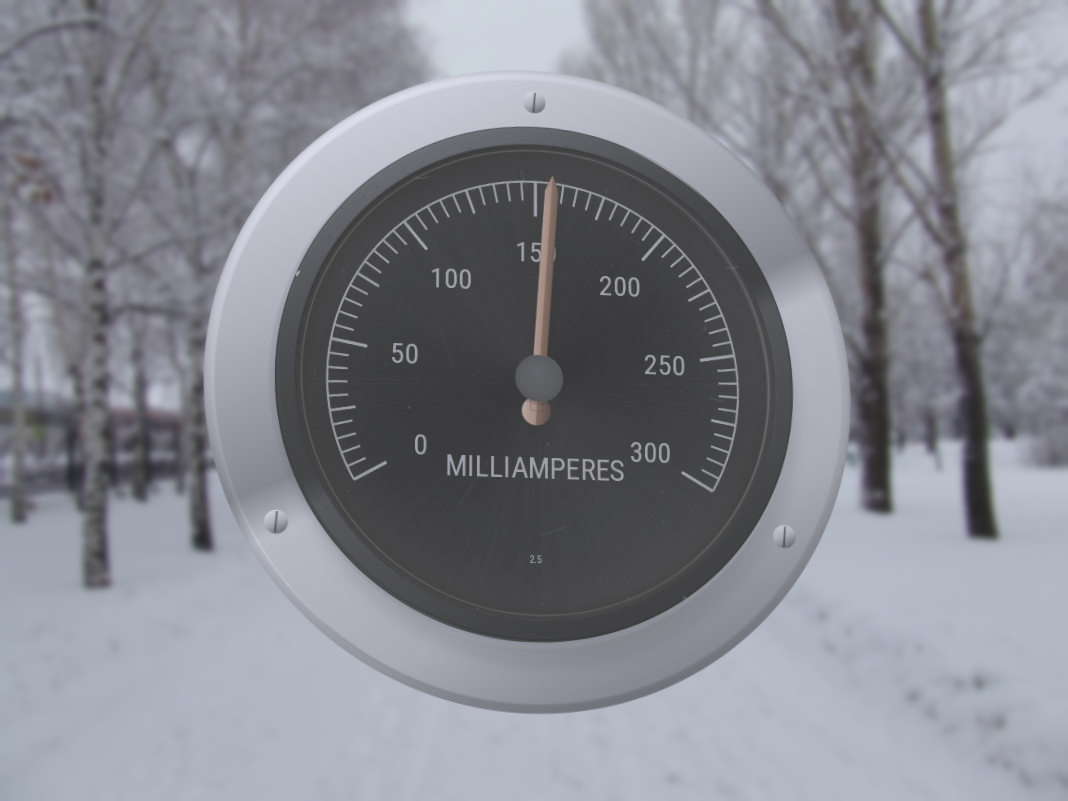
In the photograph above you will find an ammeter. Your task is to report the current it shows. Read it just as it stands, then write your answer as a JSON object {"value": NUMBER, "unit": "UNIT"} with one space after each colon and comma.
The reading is {"value": 155, "unit": "mA"}
